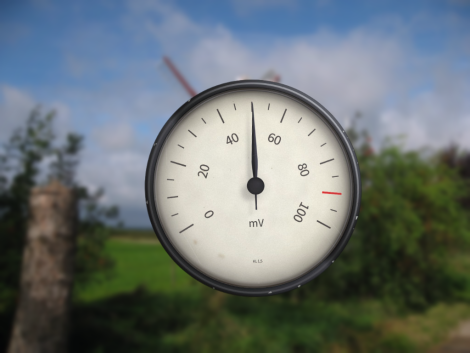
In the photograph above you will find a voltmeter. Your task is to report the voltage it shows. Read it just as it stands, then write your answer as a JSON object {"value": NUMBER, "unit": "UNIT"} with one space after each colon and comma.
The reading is {"value": 50, "unit": "mV"}
